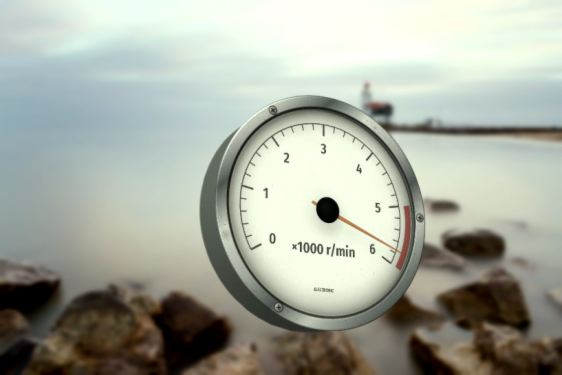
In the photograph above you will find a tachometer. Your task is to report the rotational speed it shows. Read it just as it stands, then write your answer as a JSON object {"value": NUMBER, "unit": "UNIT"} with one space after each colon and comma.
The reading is {"value": 5800, "unit": "rpm"}
